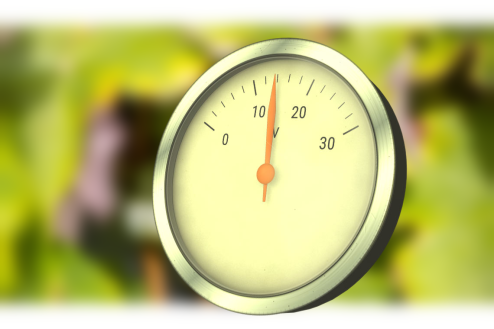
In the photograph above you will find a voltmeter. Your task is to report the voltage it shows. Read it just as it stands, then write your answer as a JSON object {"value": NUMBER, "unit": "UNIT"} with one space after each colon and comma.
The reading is {"value": 14, "unit": "V"}
